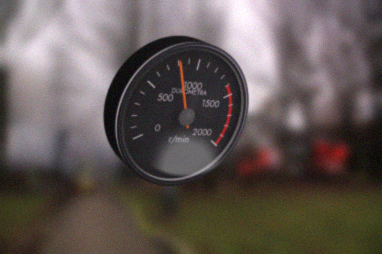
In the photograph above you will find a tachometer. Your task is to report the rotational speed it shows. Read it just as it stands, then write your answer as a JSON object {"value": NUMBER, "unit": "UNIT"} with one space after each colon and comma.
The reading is {"value": 800, "unit": "rpm"}
